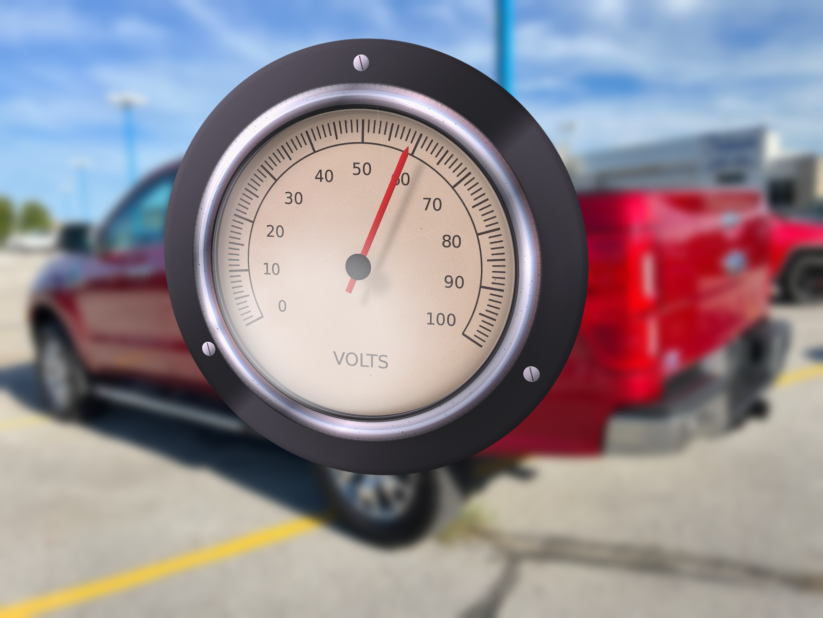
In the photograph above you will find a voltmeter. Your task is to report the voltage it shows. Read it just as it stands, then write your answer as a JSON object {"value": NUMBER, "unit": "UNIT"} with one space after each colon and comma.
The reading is {"value": 59, "unit": "V"}
